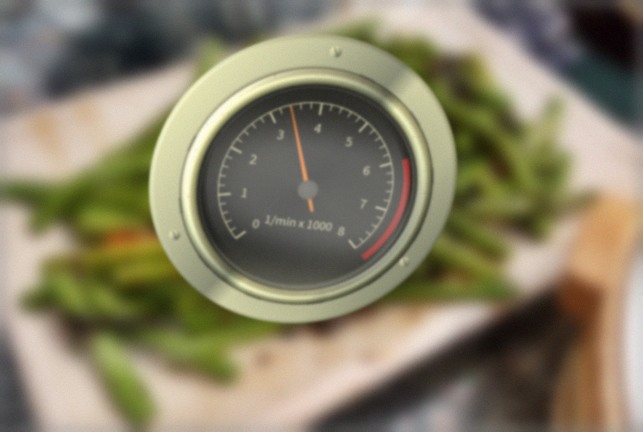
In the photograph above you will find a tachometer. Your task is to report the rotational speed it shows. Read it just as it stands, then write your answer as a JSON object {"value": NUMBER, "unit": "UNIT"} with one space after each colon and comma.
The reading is {"value": 3400, "unit": "rpm"}
